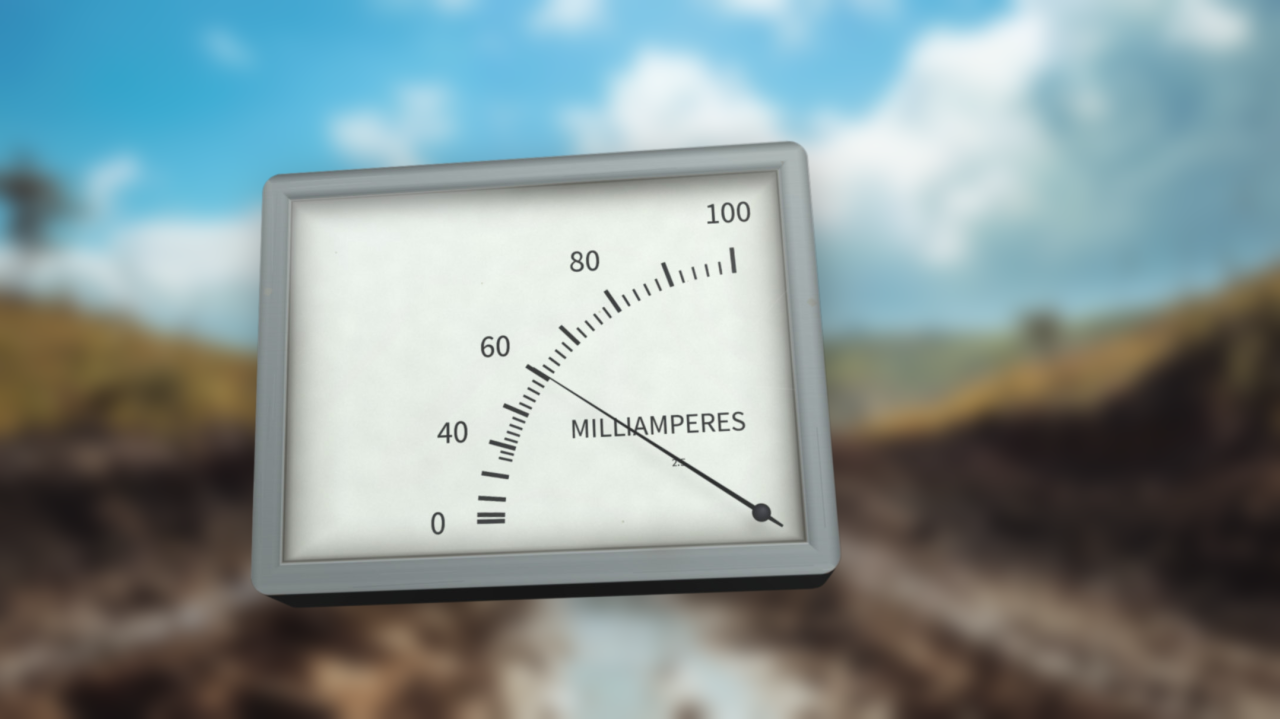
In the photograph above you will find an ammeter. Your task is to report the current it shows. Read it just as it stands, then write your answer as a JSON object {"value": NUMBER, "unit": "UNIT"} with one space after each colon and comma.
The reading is {"value": 60, "unit": "mA"}
